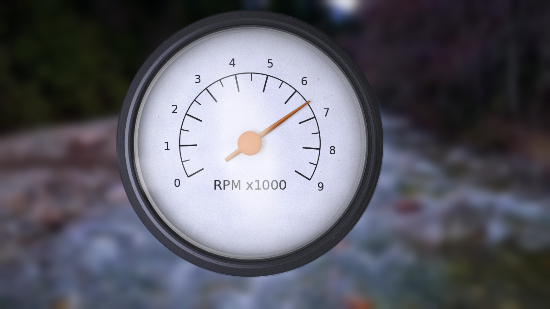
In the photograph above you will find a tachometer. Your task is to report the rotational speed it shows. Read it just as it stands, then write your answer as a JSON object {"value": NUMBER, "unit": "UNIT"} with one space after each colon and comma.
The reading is {"value": 6500, "unit": "rpm"}
